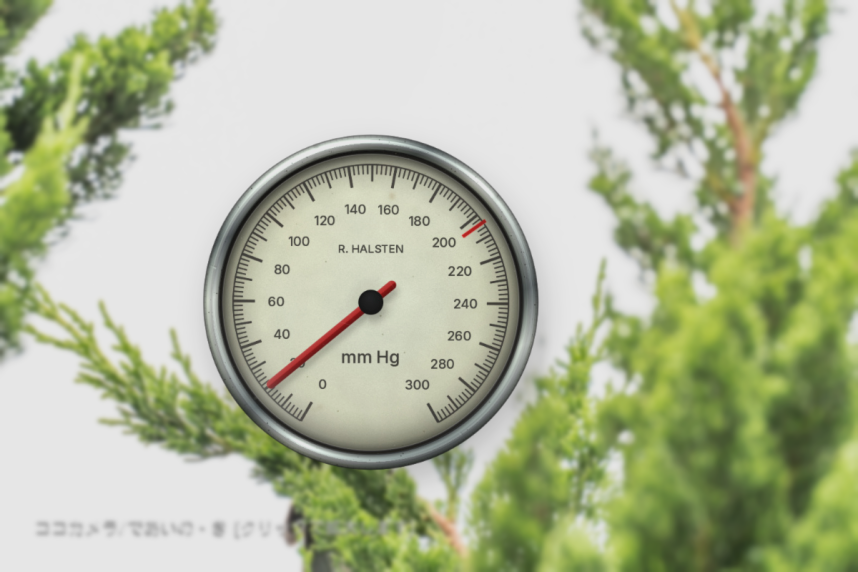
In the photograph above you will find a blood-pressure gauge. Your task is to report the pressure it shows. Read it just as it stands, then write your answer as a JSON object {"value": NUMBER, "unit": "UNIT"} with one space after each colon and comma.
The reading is {"value": 20, "unit": "mmHg"}
